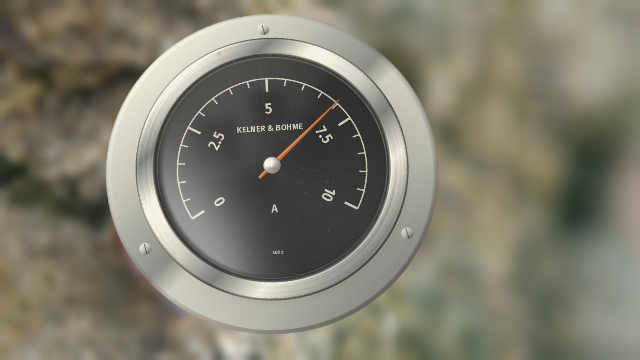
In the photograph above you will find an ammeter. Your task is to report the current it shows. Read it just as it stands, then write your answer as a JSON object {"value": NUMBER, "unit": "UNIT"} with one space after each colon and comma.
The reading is {"value": 7, "unit": "A"}
